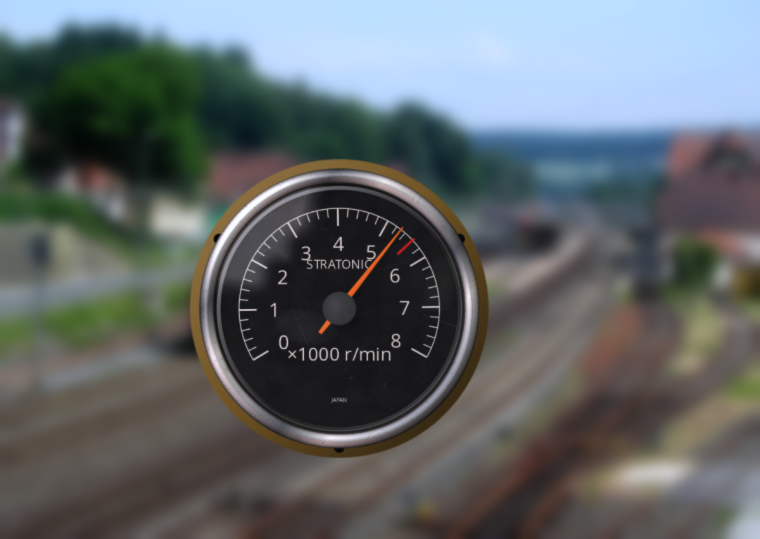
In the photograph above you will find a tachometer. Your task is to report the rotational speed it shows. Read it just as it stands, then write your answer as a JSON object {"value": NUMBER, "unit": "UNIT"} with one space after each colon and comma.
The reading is {"value": 5300, "unit": "rpm"}
